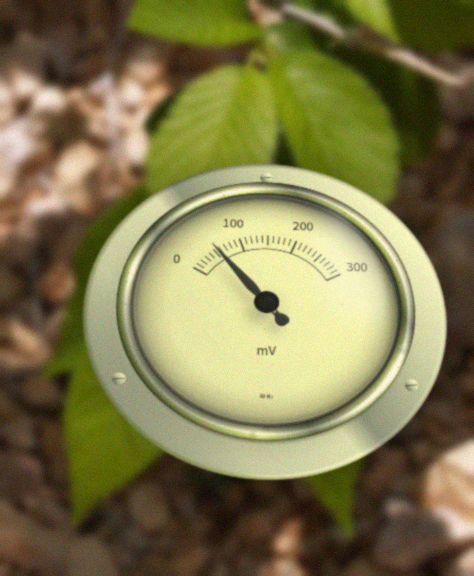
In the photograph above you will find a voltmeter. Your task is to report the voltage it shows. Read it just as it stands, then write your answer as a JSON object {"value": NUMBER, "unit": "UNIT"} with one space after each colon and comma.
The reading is {"value": 50, "unit": "mV"}
